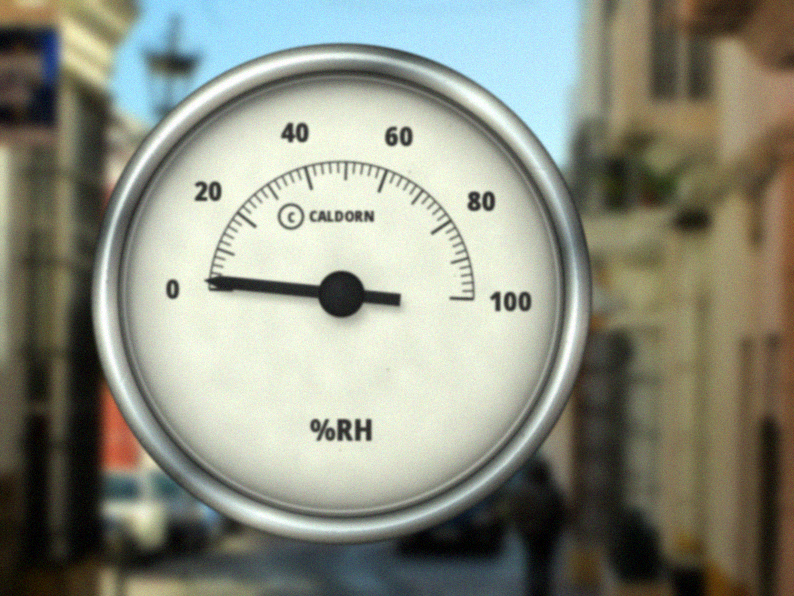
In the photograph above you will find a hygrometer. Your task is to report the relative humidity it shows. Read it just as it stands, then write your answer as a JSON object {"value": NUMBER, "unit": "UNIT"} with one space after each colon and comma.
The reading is {"value": 2, "unit": "%"}
